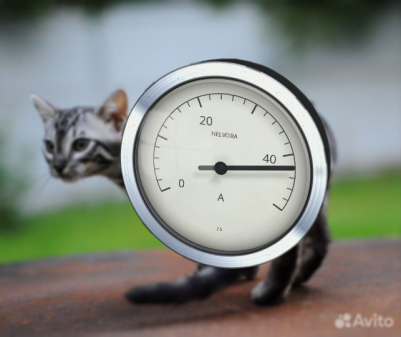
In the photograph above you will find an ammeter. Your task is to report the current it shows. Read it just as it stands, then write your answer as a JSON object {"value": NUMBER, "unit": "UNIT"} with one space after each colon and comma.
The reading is {"value": 42, "unit": "A"}
